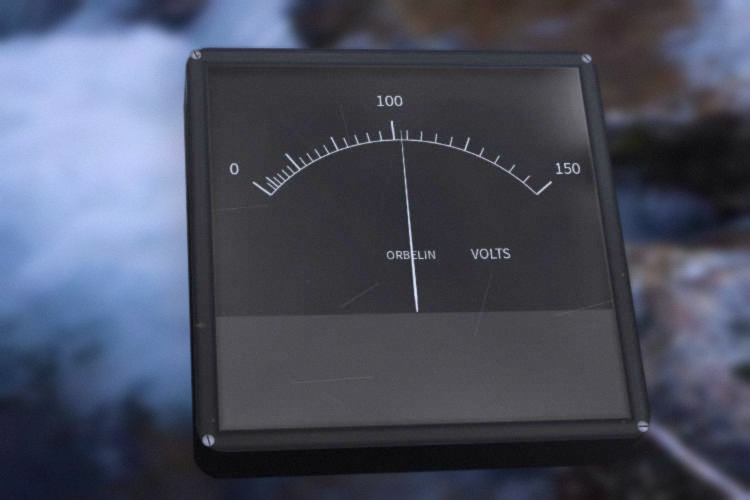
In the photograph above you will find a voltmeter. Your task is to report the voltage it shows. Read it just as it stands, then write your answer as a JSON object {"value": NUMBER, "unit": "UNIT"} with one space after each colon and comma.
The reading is {"value": 102.5, "unit": "V"}
